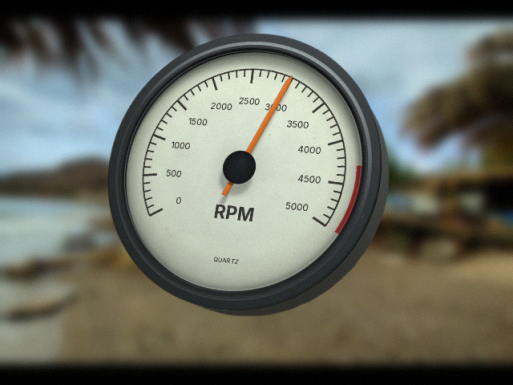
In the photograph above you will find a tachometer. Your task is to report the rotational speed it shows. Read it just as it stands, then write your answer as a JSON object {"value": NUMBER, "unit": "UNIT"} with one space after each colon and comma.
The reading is {"value": 3000, "unit": "rpm"}
